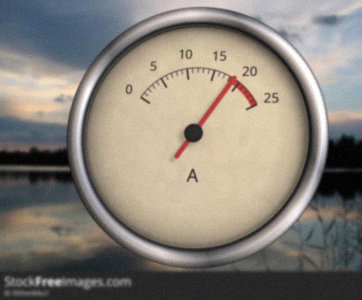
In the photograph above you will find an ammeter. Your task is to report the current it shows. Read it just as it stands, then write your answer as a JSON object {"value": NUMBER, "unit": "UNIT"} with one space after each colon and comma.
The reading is {"value": 19, "unit": "A"}
